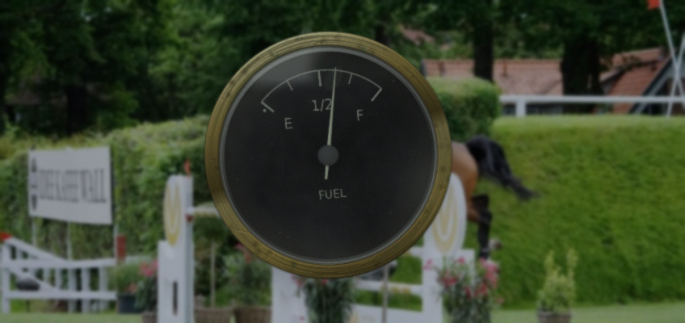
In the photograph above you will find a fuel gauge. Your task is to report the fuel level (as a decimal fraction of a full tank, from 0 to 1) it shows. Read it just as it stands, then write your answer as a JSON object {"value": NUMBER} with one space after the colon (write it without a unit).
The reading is {"value": 0.625}
